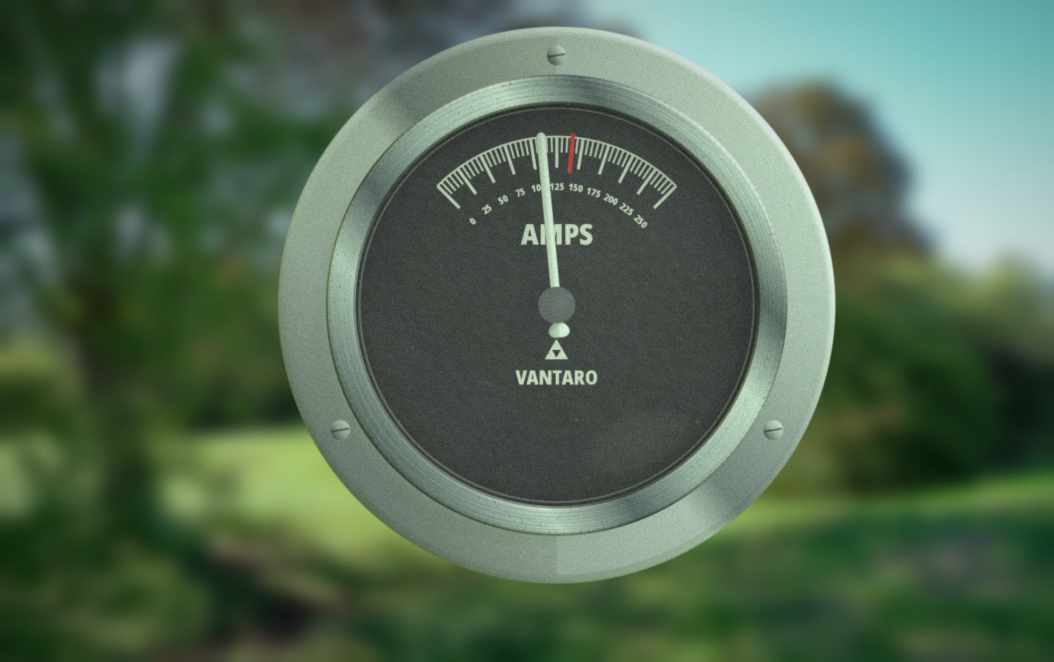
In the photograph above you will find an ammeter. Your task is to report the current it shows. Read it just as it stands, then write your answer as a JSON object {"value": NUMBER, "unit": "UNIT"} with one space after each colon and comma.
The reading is {"value": 110, "unit": "A"}
